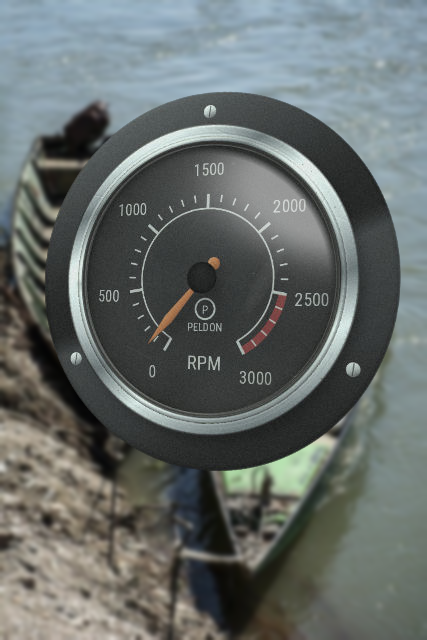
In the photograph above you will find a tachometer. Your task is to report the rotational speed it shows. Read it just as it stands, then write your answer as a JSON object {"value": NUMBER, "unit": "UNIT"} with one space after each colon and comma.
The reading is {"value": 100, "unit": "rpm"}
